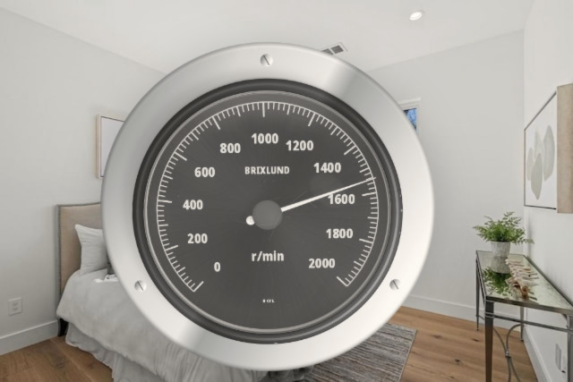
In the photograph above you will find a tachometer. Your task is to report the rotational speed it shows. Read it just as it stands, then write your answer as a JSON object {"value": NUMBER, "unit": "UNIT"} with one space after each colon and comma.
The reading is {"value": 1540, "unit": "rpm"}
